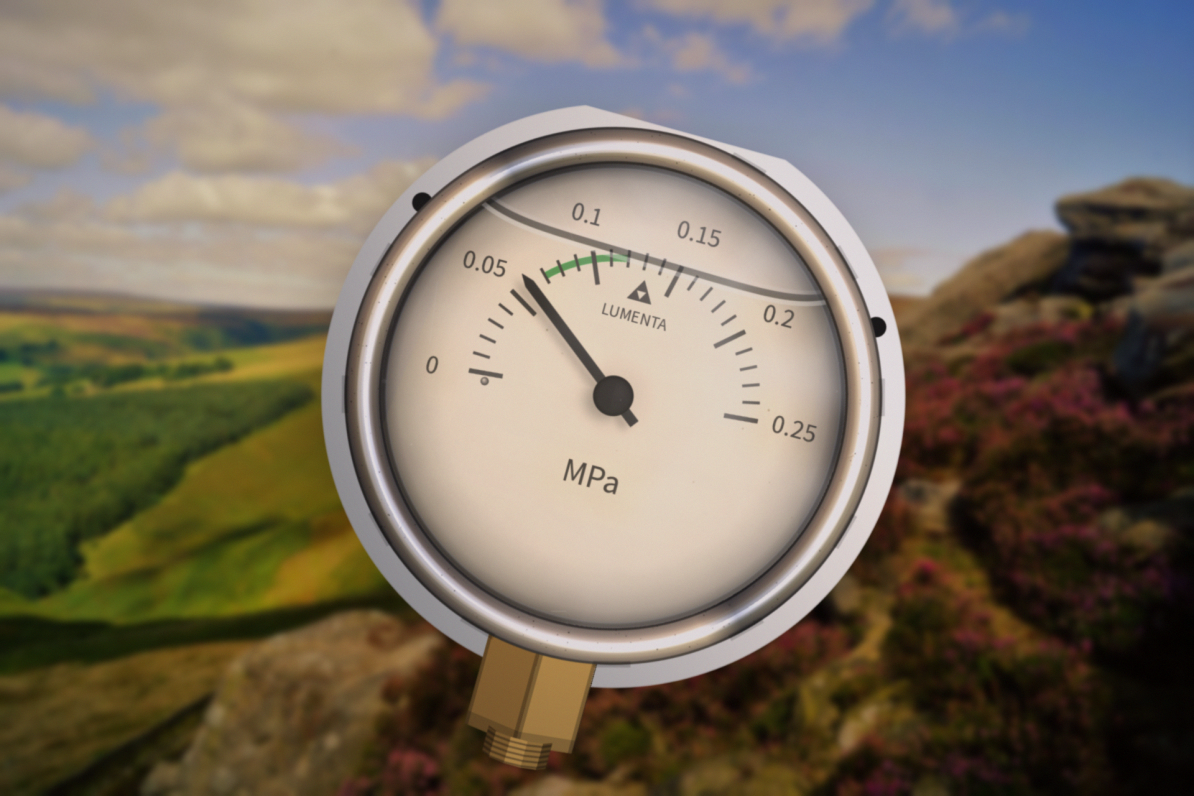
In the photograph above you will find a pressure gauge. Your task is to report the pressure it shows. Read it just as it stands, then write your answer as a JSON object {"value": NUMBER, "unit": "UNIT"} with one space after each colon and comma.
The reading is {"value": 0.06, "unit": "MPa"}
